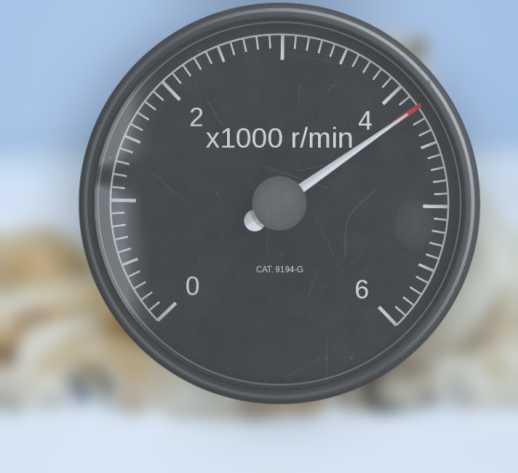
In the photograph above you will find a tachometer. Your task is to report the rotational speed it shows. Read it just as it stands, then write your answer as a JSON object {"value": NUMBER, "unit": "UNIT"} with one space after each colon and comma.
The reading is {"value": 4200, "unit": "rpm"}
